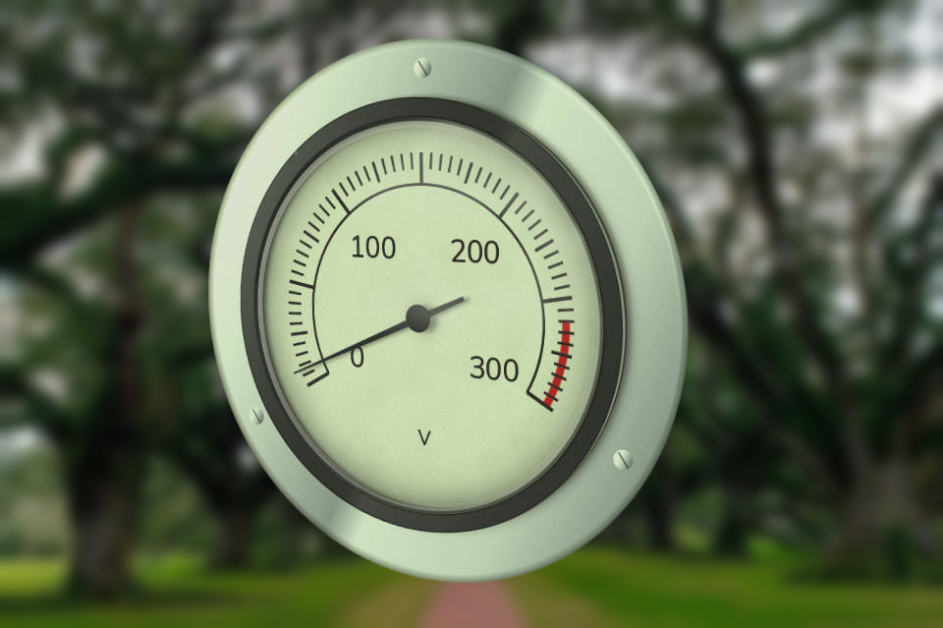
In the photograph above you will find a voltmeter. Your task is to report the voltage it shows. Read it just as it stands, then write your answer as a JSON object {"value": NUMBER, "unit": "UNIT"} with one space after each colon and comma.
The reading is {"value": 7.5, "unit": "V"}
